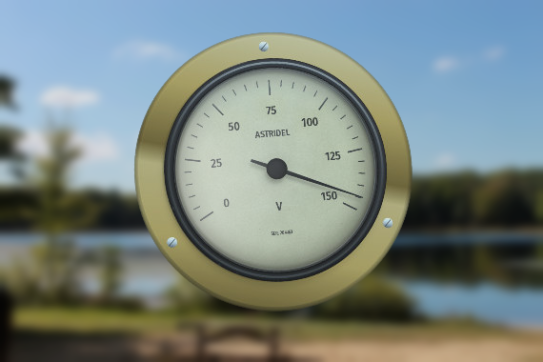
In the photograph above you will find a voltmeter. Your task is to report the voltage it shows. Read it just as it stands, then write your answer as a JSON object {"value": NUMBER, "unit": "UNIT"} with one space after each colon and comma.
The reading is {"value": 145, "unit": "V"}
